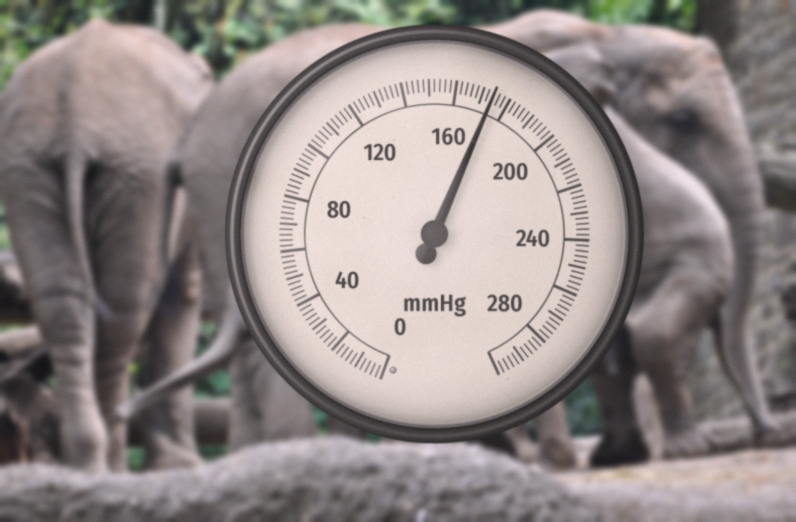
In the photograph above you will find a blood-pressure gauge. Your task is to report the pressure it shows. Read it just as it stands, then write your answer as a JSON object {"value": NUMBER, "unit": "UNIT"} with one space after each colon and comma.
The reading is {"value": 174, "unit": "mmHg"}
